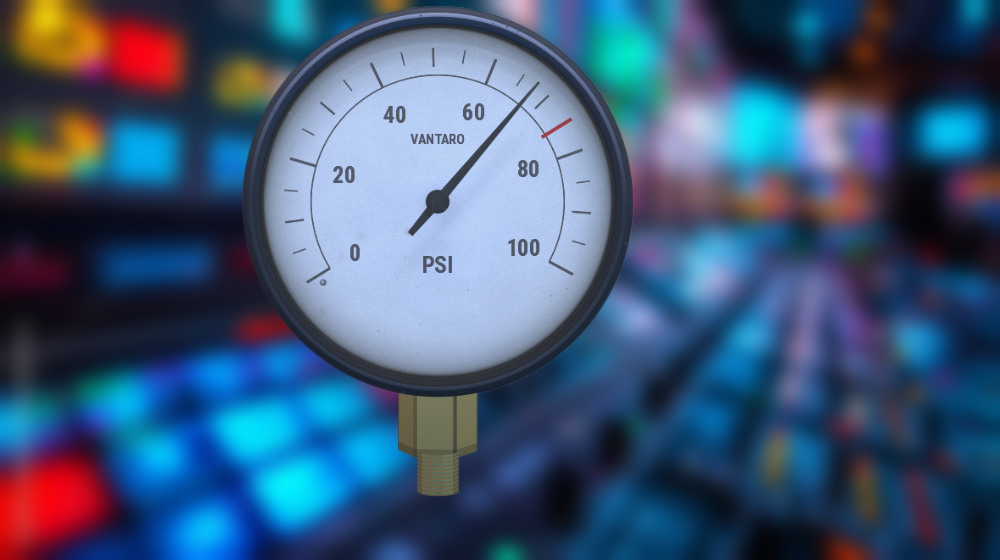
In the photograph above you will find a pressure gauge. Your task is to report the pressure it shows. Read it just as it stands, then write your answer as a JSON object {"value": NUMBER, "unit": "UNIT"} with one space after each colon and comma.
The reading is {"value": 67.5, "unit": "psi"}
